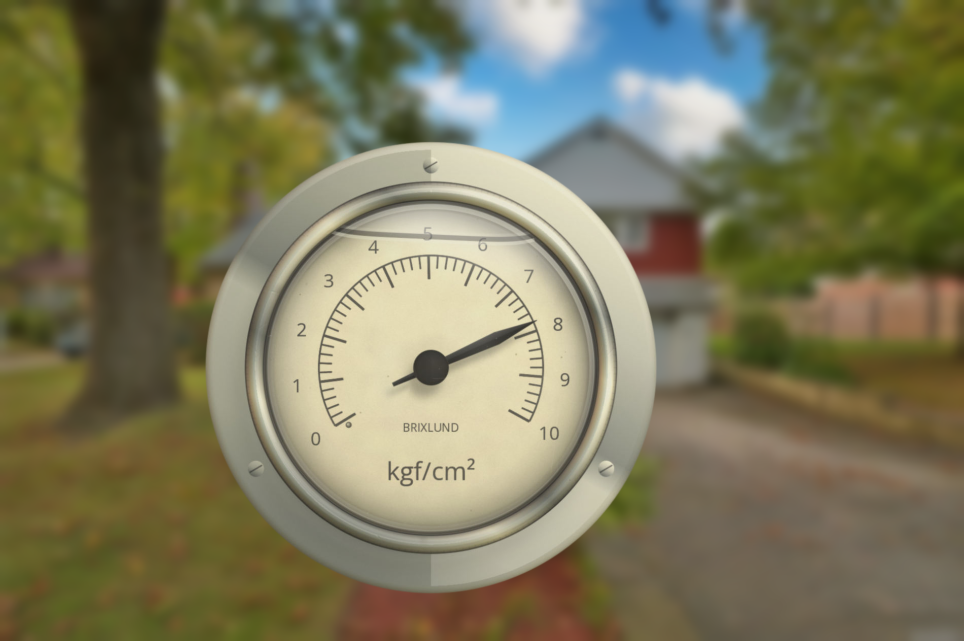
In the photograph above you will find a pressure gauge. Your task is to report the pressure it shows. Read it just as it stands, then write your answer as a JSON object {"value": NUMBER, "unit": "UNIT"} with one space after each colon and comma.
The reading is {"value": 7.8, "unit": "kg/cm²"}
